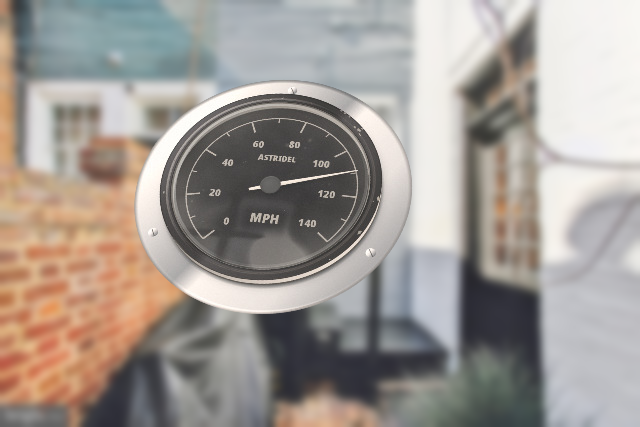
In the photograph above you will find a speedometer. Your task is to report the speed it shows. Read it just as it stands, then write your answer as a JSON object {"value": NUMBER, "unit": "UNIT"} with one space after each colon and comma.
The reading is {"value": 110, "unit": "mph"}
